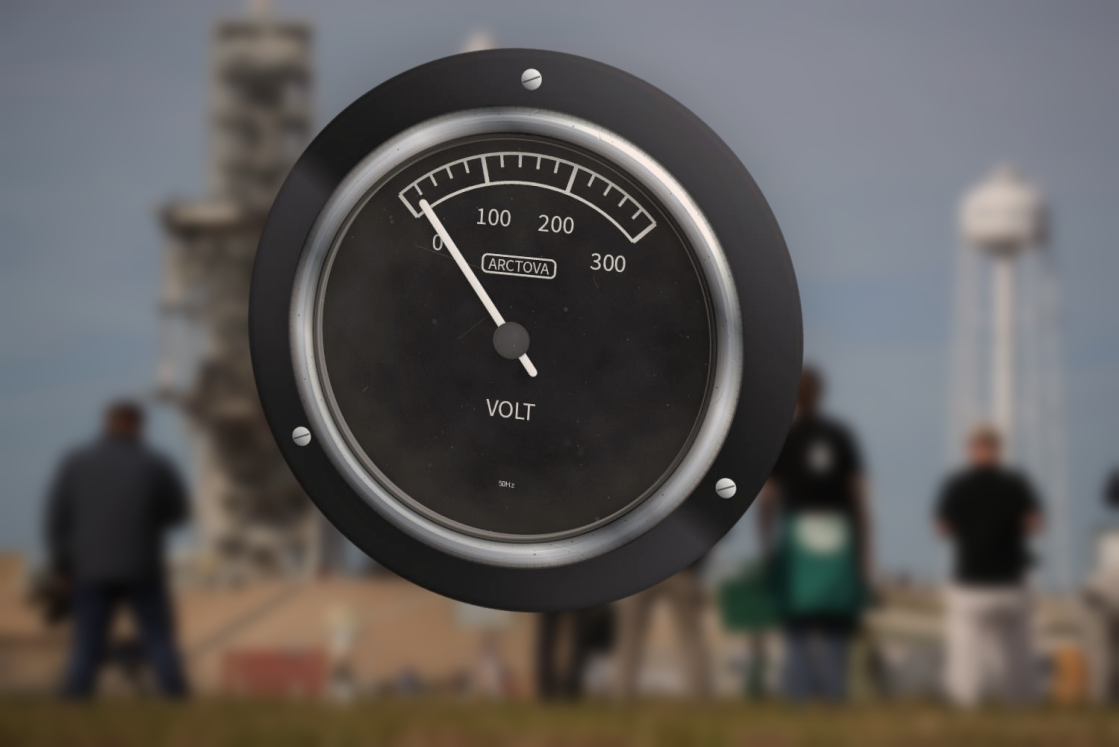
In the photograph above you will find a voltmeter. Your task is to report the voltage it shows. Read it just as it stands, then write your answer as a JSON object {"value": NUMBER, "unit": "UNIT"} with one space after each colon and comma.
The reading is {"value": 20, "unit": "V"}
